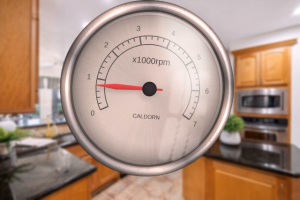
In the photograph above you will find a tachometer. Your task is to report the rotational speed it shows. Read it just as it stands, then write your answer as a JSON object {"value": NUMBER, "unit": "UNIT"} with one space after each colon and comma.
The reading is {"value": 800, "unit": "rpm"}
